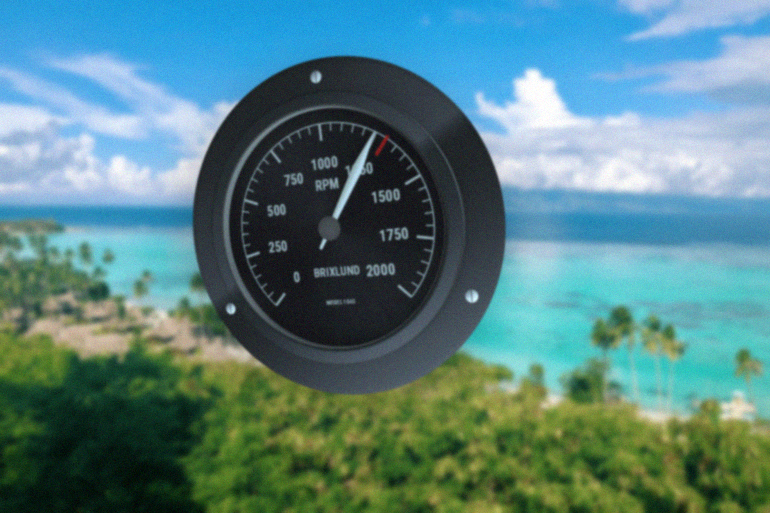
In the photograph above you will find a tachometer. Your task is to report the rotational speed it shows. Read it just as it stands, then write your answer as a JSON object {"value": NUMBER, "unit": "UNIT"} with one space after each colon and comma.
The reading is {"value": 1250, "unit": "rpm"}
